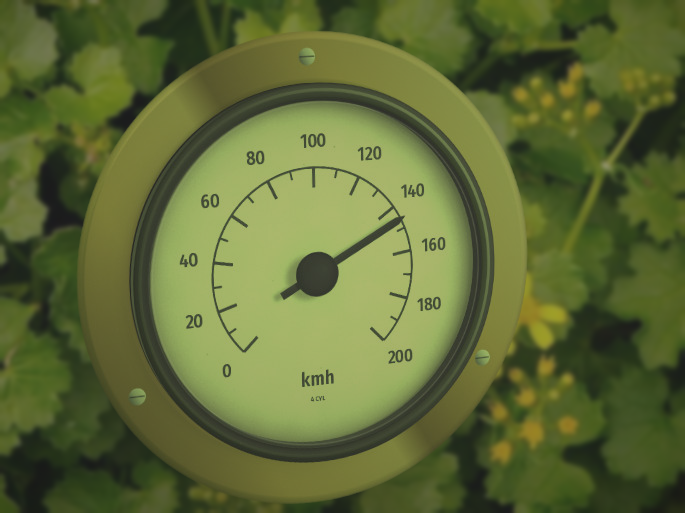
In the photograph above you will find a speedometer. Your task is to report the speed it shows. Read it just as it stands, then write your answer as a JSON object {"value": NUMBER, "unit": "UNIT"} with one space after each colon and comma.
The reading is {"value": 145, "unit": "km/h"}
